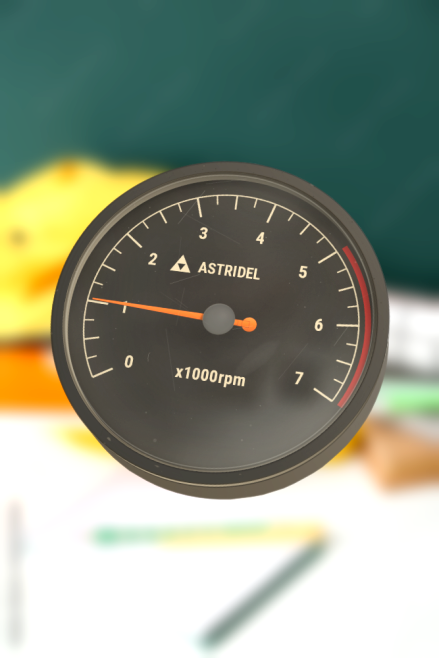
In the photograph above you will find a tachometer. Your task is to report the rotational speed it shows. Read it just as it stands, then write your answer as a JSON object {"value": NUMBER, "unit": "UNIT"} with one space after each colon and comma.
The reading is {"value": 1000, "unit": "rpm"}
